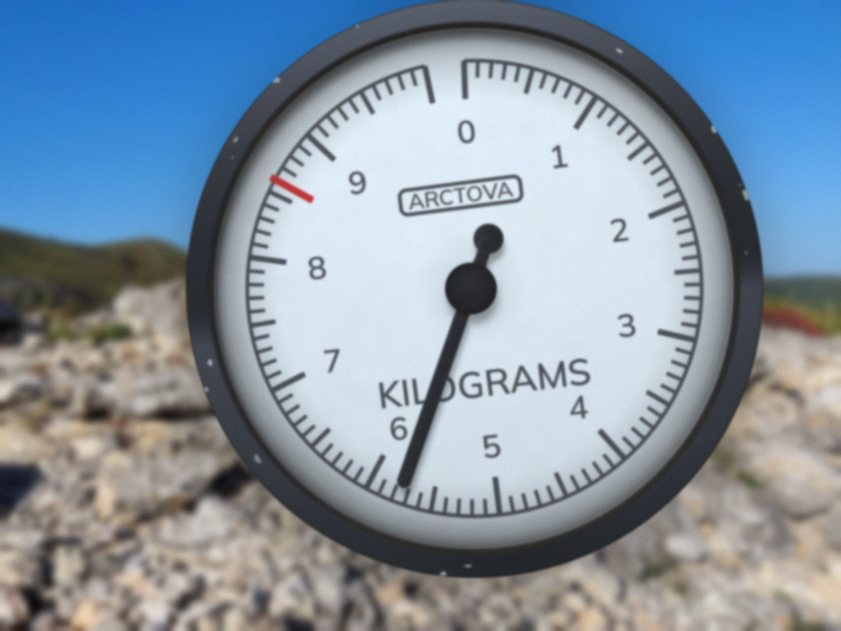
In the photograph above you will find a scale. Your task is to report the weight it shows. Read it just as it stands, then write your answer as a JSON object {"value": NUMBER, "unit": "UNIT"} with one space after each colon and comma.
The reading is {"value": 5.75, "unit": "kg"}
